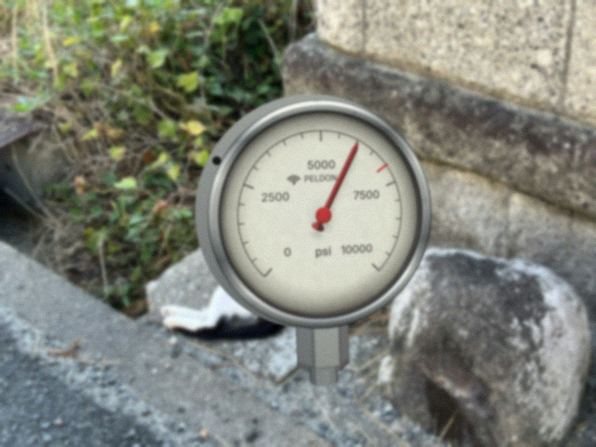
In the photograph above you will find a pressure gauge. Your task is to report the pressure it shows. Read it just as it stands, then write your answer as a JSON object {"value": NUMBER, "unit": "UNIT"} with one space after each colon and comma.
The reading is {"value": 6000, "unit": "psi"}
